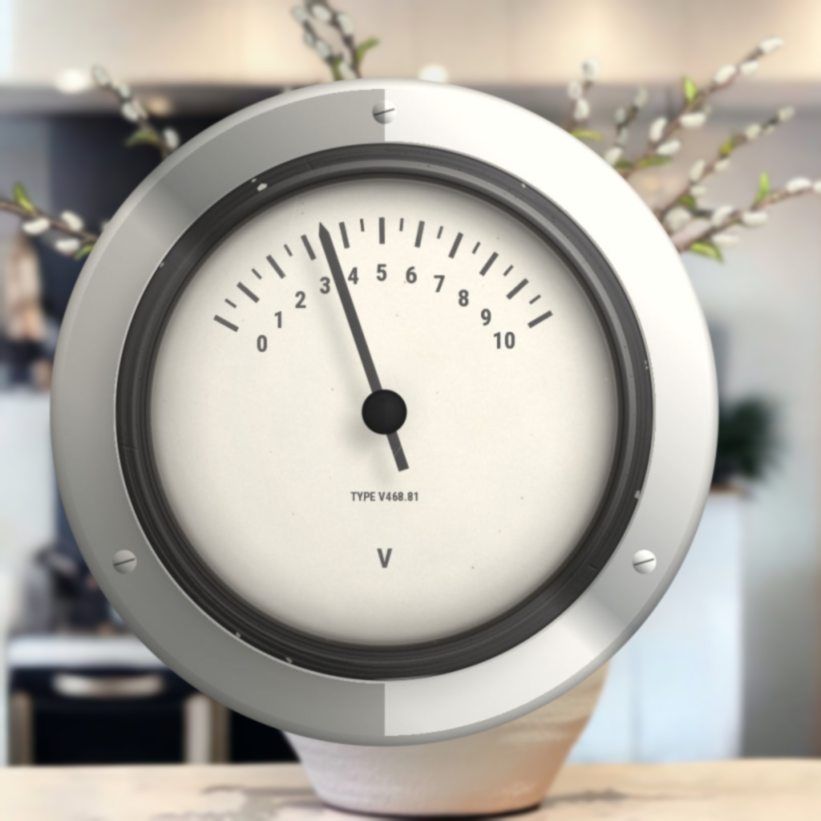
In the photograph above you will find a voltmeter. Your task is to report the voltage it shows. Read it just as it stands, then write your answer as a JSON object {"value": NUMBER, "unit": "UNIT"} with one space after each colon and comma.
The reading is {"value": 3.5, "unit": "V"}
